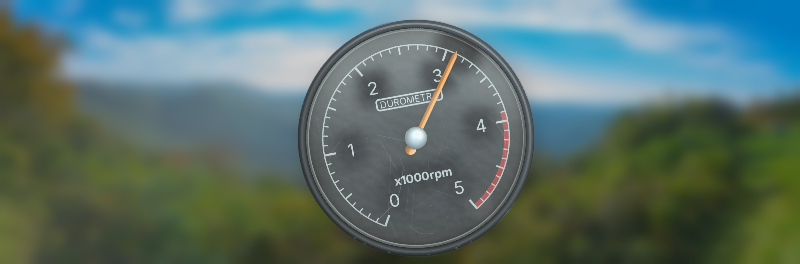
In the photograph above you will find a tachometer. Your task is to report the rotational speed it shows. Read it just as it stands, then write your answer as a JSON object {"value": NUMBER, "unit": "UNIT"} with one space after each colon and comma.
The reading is {"value": 3100, "unit": "rpm"}
